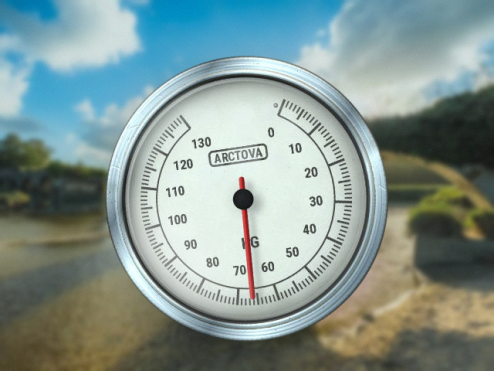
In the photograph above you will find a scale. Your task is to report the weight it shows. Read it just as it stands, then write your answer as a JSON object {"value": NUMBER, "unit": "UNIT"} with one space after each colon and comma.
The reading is {"value": 66, "unit": "kg"}
